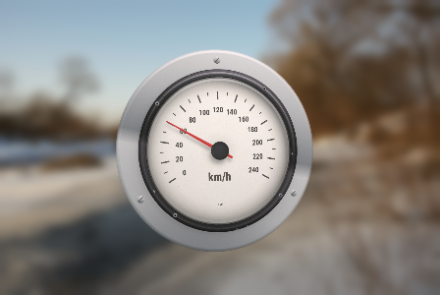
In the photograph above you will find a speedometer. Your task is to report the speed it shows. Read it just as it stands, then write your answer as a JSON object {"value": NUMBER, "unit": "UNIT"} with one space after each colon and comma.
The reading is {"value": 60, "unit": "km/h"}
